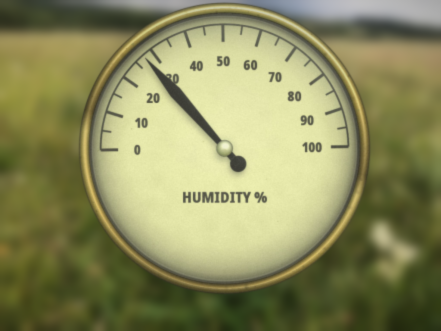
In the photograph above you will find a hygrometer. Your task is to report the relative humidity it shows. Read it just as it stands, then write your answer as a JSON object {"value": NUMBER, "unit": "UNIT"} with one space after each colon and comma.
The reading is {"value": 27.5, "unit": "%"}
